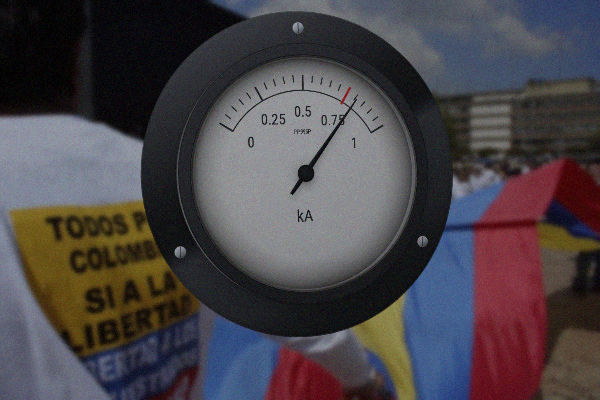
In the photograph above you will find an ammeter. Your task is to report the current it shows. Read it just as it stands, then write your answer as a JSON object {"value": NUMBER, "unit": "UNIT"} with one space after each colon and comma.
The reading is {"value": 0.8, "unit": "kA"}
